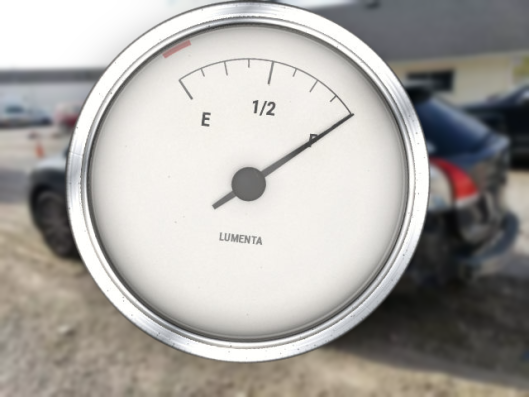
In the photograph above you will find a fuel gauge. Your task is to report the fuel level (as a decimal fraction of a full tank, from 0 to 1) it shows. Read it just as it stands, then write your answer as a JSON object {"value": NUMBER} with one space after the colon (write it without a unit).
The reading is {"value": 1}
